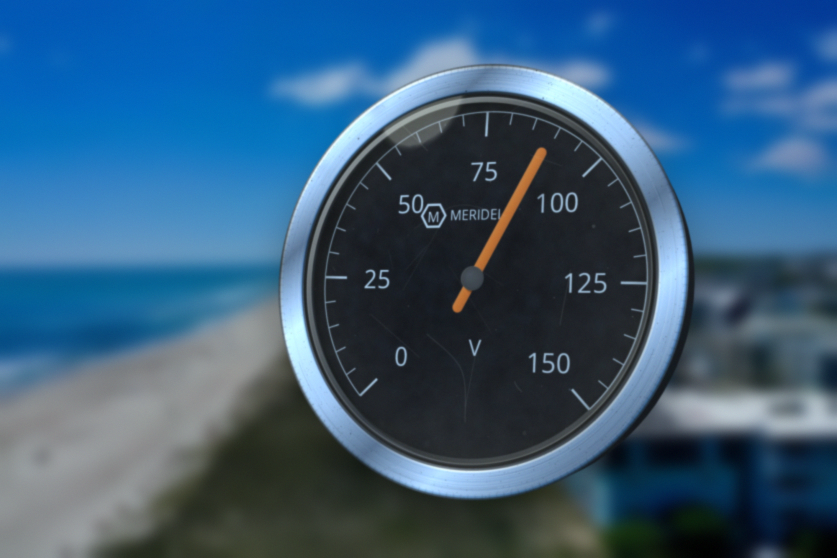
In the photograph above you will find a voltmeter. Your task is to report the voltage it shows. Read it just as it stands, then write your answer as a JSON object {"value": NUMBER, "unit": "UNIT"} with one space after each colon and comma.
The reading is {"value": 90, "unit": "V"}
